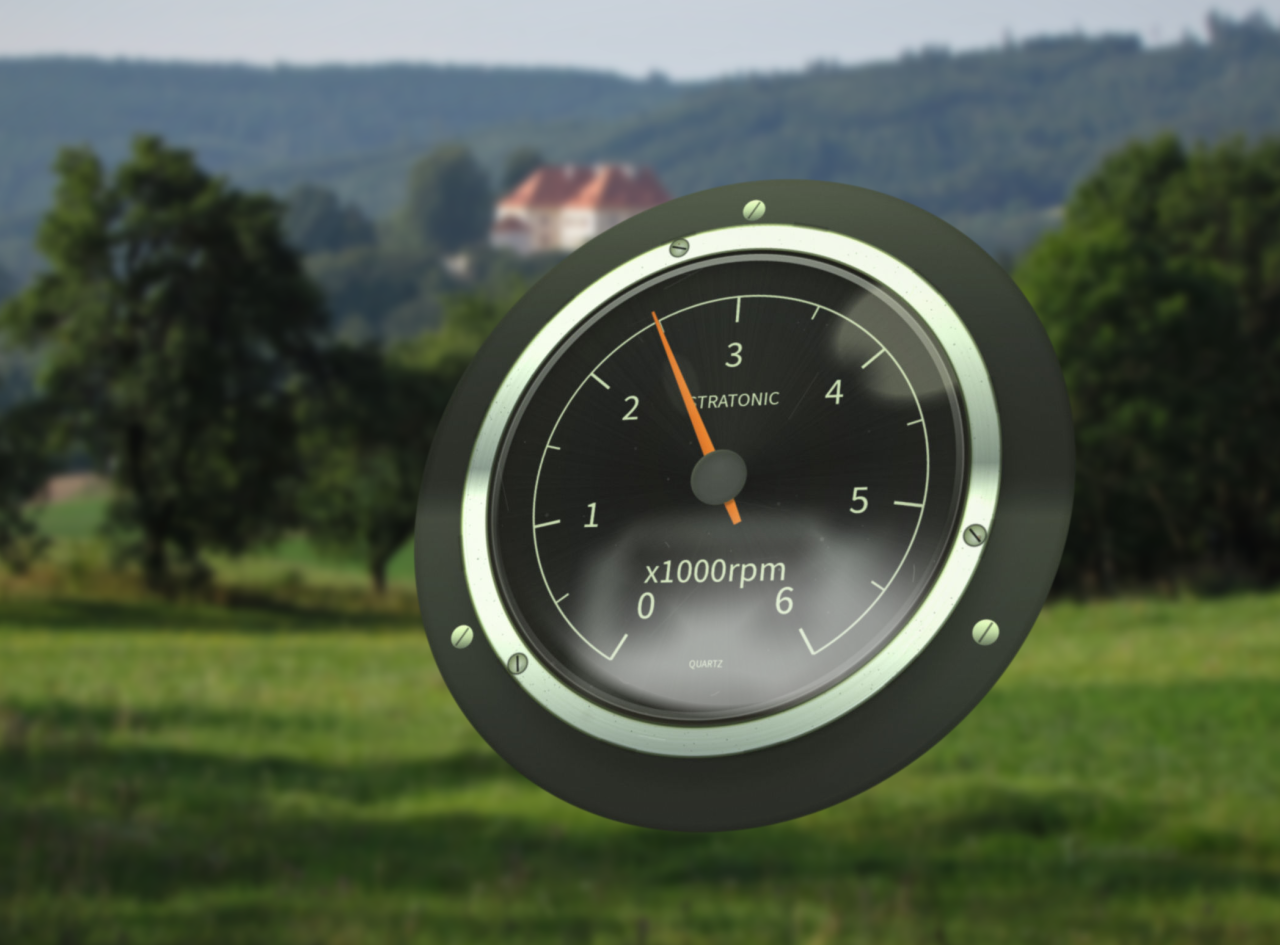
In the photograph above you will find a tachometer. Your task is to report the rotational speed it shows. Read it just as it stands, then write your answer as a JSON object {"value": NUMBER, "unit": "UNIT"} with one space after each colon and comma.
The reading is {"value": 2500, "unit": "rpm"}
